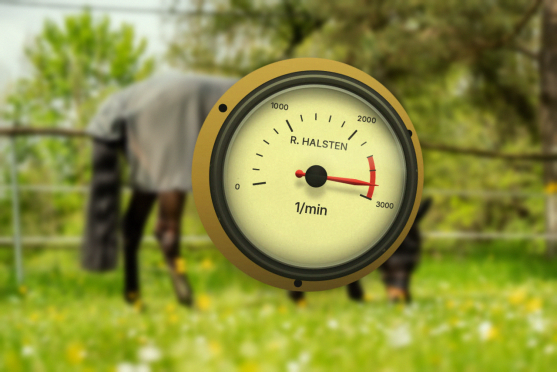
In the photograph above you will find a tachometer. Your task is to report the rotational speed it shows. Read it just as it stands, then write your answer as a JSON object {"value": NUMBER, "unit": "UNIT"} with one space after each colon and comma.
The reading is {"value": 2800, "unit": "rpm"}
